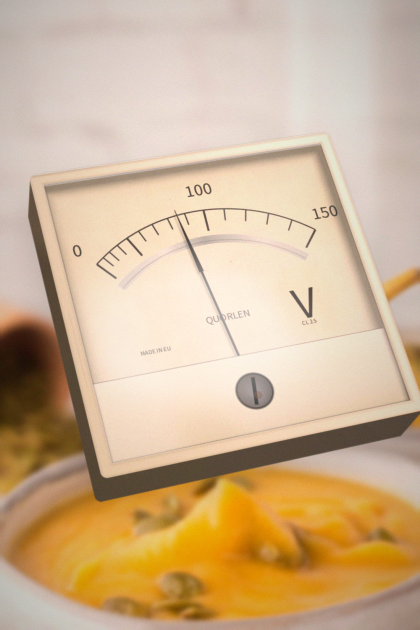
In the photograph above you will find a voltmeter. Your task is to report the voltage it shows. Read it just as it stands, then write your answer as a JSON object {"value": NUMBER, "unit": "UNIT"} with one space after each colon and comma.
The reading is {"value": 85, "unit": "V"}
